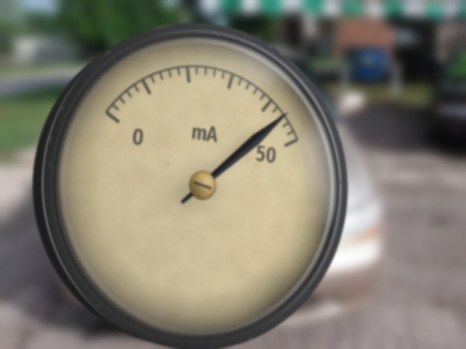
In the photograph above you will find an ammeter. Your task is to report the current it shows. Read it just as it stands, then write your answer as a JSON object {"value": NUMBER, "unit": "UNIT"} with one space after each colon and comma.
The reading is {"value": 44, "unit": "mA"}
